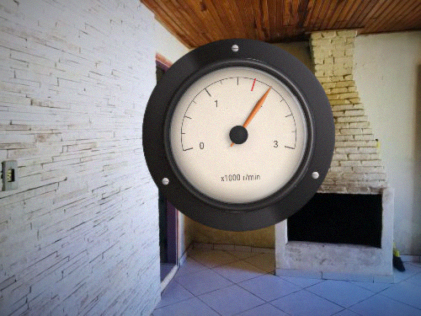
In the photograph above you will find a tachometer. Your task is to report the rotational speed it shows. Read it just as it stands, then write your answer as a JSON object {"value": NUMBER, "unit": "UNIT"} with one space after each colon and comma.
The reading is {"value": 2000, "unit": "rpm"}
